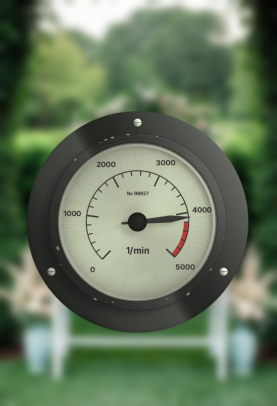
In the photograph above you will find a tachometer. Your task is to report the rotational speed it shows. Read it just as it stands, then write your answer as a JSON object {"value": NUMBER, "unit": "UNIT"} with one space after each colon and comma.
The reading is {"value": 4100, "unit": "rpm"}
